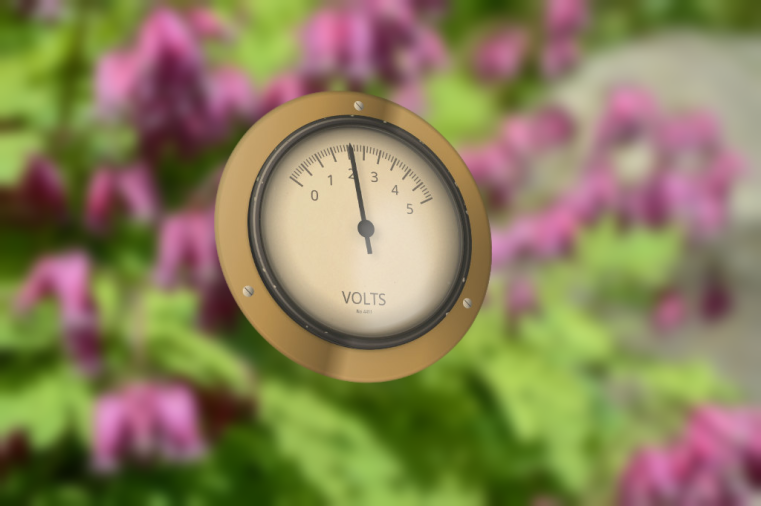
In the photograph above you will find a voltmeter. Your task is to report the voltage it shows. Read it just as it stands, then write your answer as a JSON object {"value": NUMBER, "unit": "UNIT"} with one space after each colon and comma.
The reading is {"value": 2, "unit": "V"}
